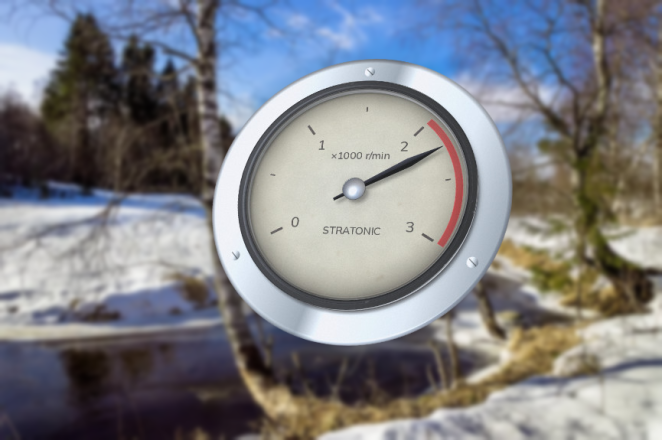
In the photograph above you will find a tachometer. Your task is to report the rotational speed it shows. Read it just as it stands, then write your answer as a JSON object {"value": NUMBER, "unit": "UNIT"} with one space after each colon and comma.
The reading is {"value": 2250, "unit": "rpm"}
